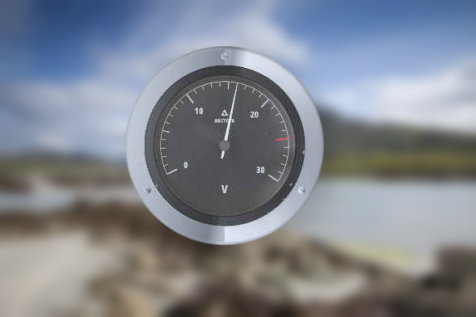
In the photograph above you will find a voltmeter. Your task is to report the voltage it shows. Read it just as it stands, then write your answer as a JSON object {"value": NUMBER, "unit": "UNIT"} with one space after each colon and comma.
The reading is {"value": 16, "unit": "V"}
